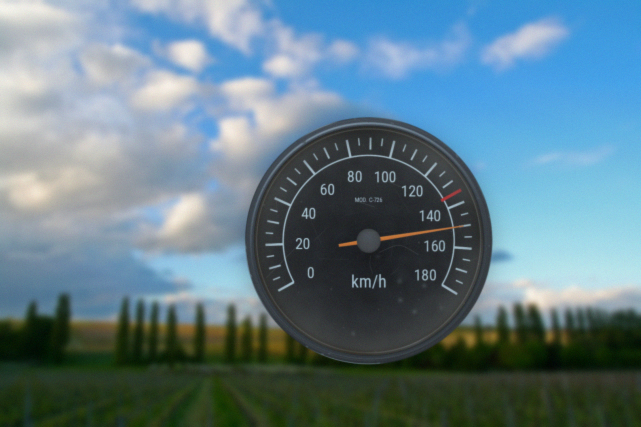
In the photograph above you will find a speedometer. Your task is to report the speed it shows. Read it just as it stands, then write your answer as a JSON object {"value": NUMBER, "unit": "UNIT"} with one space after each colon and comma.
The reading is {"value": 150, "unit": "km/h"}
